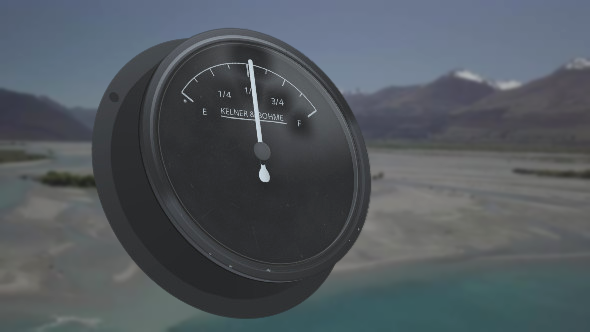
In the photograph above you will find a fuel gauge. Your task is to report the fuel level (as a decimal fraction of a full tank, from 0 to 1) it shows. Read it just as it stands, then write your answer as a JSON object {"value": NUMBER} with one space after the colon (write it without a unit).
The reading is {"value": 0.5}
